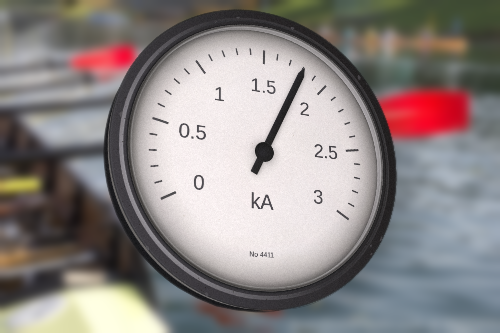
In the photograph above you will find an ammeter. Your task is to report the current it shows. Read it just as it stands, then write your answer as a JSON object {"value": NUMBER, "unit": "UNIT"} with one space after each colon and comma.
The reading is {"value": 1.8, "unit": "kA"}
